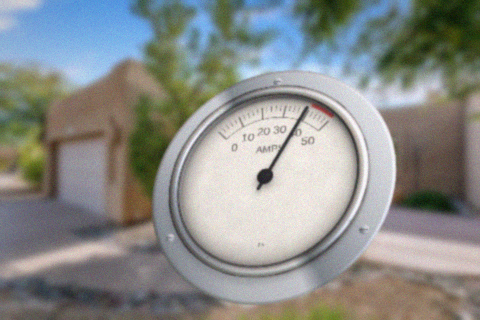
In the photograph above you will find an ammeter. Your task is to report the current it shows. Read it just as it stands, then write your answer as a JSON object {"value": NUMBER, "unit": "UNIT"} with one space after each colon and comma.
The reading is {"value": 40, "unit": "A"}
